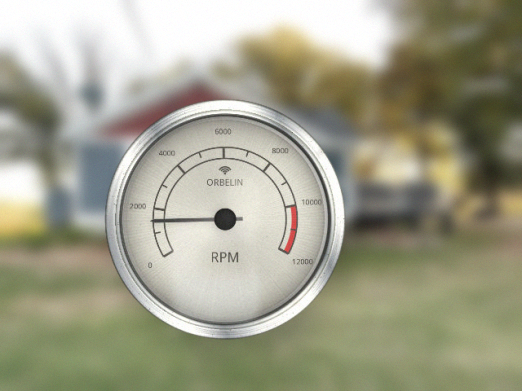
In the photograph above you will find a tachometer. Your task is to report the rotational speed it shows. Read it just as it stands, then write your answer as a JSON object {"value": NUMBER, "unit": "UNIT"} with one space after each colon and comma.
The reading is {"value": 1500, "unit": "rpm"}
